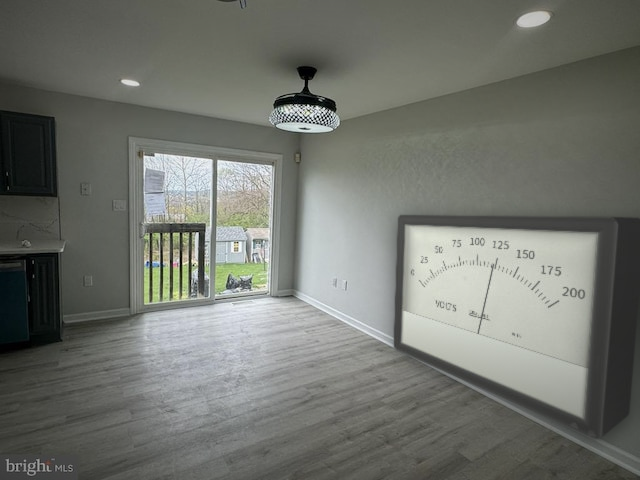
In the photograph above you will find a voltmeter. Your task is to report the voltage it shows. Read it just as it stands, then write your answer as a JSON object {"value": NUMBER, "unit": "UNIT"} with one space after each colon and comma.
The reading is {"value": 125, "unit": "V"}
